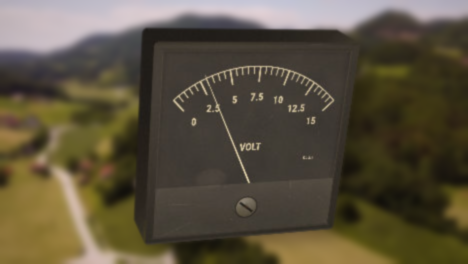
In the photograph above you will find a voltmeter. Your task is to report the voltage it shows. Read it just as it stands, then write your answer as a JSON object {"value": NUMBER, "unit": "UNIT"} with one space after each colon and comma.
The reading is {"value": 3, "unit": "V"}
